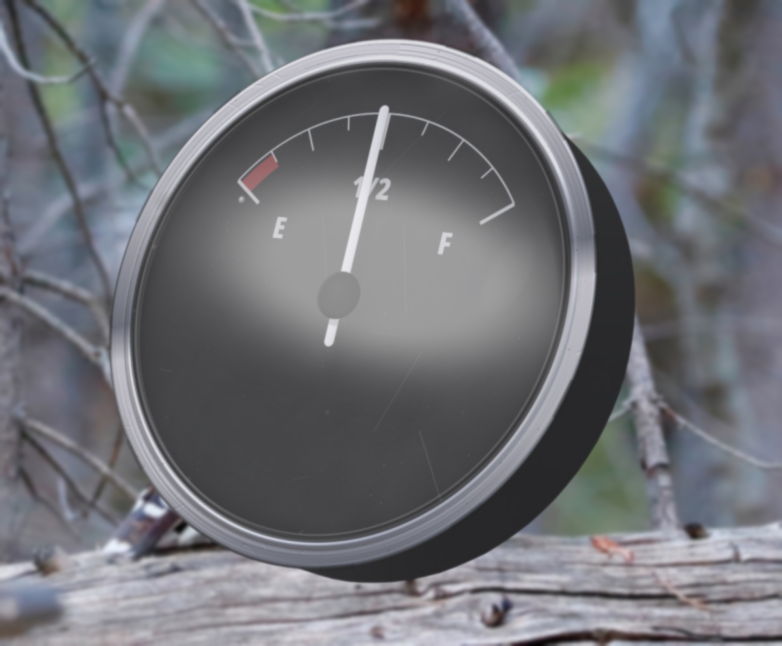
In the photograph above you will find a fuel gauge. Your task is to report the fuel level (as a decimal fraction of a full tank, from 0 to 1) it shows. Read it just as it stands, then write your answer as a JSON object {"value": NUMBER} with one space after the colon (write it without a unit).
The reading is {"value": 0.5}
